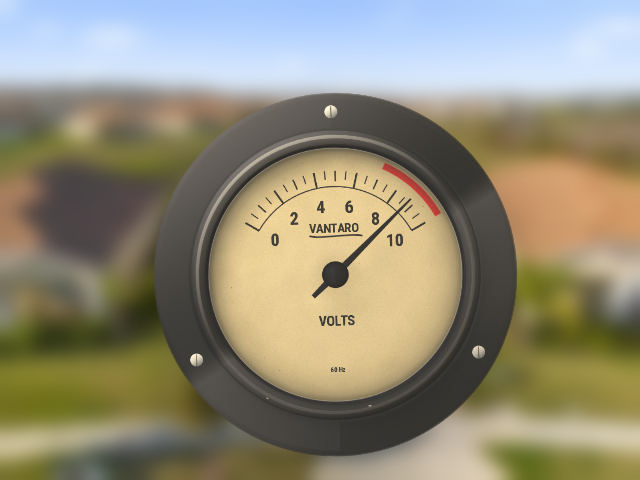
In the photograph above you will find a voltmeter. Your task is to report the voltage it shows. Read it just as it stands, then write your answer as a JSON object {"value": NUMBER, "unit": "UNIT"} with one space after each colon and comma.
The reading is {"value": 8.75, "unit": "V"}
